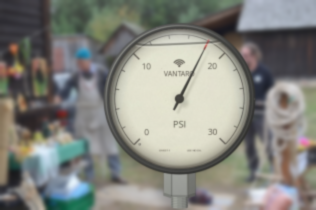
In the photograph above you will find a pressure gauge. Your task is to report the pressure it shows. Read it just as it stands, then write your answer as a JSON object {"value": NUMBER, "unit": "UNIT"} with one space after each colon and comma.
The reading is {"value": 18, "unit": "psi"}
